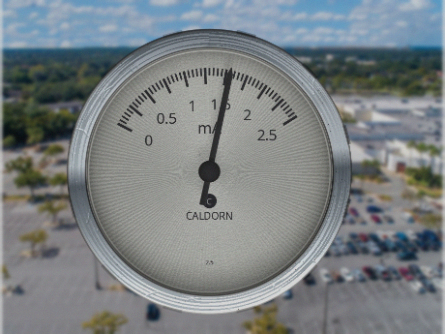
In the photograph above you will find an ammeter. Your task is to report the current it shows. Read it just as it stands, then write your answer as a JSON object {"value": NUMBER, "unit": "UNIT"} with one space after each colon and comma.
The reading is {"value": 1.55, "unit": "mA"}
